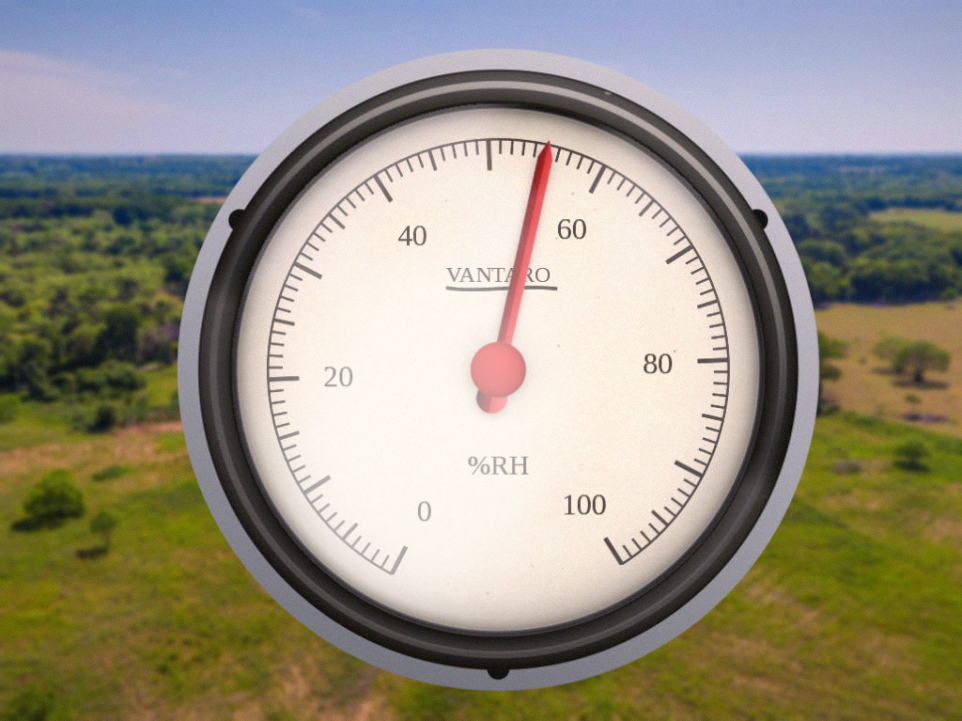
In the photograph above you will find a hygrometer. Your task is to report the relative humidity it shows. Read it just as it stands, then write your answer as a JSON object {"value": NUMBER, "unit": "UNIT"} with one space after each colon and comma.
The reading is {"value": 55, "unit": "%"}
